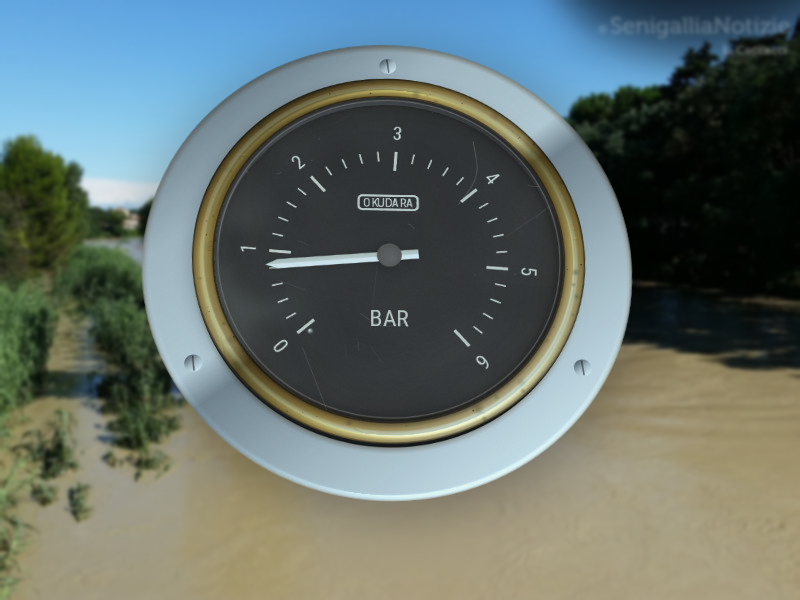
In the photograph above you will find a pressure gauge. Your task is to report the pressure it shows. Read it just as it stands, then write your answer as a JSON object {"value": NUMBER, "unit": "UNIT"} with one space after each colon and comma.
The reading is {"value": 0.8, "unit": "bar"}
